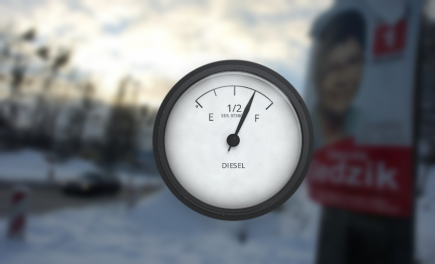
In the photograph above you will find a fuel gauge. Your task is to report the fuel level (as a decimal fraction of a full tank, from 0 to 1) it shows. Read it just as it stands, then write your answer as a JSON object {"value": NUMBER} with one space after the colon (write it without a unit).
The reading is {"value": 0.75}
